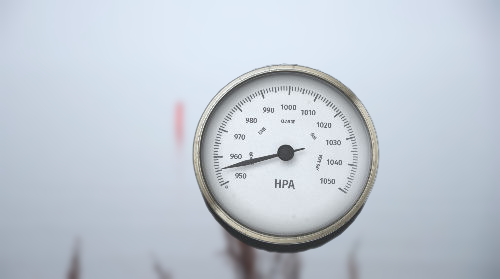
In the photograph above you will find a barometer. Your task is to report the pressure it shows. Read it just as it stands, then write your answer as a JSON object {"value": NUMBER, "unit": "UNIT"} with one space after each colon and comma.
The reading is {"value": 955, "unit": "hPa"}
